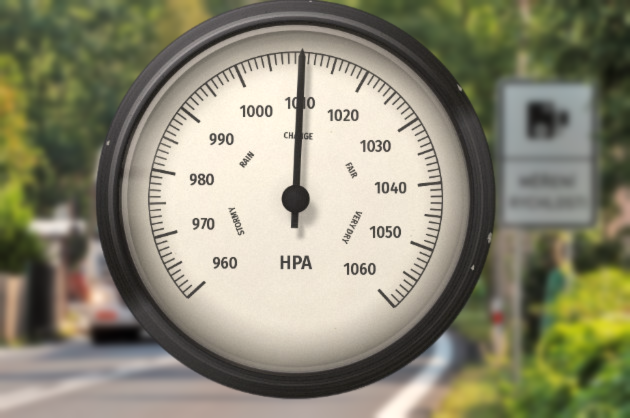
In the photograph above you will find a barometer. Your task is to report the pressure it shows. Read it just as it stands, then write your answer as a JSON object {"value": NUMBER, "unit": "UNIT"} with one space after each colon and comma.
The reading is {"value": 1010, "unit": "hPa"}
